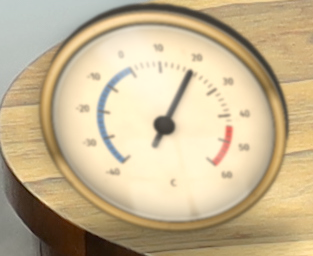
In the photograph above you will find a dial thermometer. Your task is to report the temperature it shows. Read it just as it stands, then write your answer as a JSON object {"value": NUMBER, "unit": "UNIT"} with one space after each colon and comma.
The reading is {"value": 20, "unit": "°C"}
